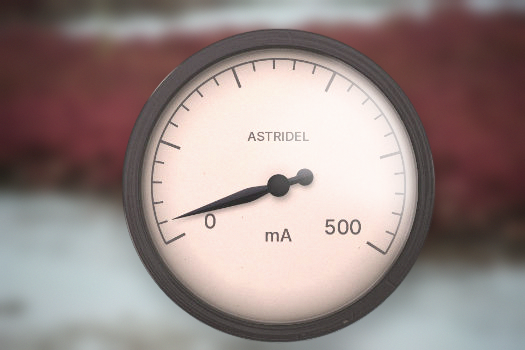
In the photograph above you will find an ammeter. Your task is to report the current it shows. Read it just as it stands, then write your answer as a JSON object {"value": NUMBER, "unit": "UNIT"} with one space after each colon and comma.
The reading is {"value": 20, "unit": "mA"}
